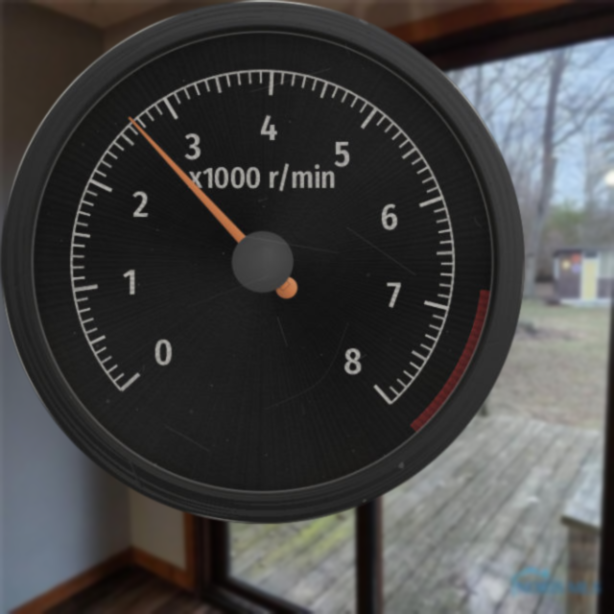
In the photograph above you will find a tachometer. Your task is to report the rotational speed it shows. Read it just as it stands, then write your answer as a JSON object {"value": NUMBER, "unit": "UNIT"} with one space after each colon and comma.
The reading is {"value": 2650, "unit": "rpm"}
